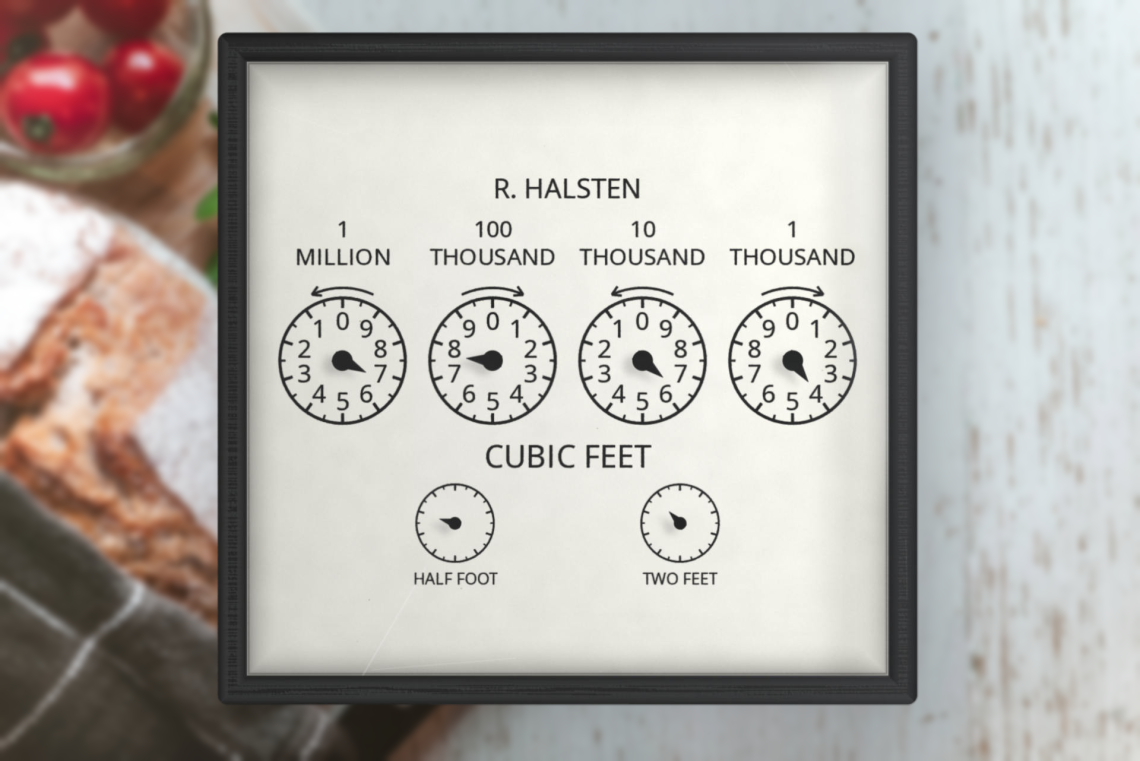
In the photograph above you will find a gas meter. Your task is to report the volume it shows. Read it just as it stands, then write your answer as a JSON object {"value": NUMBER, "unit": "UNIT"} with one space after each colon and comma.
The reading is {"value": 676400, "unit": "ft³"}
